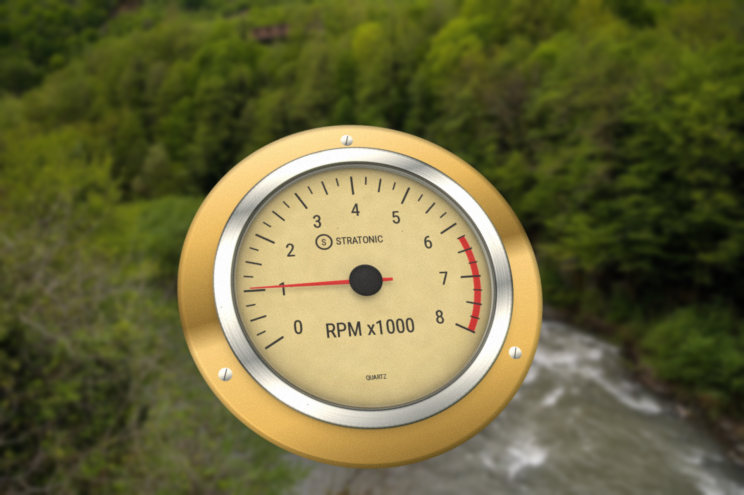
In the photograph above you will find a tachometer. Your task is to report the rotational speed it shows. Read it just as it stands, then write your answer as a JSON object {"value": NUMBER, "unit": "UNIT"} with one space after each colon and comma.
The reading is {"value": 1000, "unit": "rpm"}
